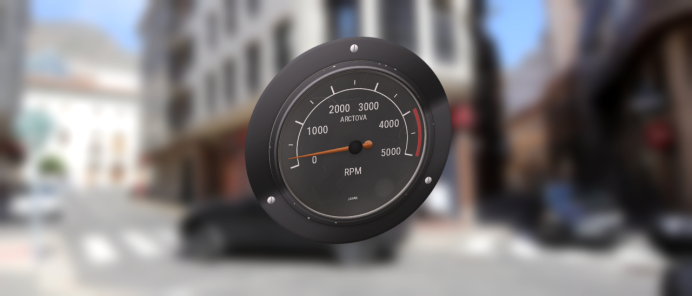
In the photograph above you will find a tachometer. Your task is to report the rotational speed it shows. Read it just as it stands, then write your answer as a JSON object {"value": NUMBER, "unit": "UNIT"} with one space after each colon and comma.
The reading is {"value": 250, "unit": "rpm"}
